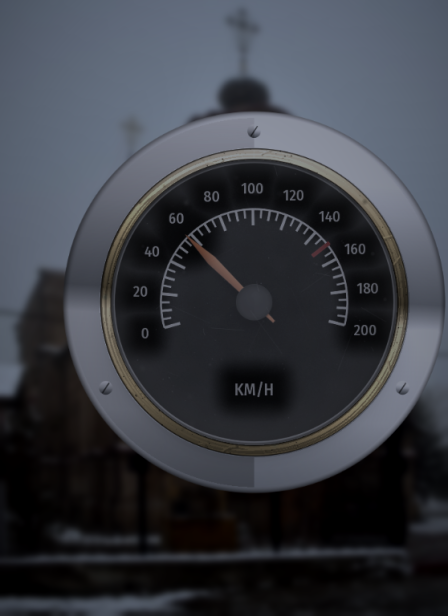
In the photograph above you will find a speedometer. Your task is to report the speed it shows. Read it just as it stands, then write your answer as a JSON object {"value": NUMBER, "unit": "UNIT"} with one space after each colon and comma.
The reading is {"value": 57.5, "unit": "km/h"}
